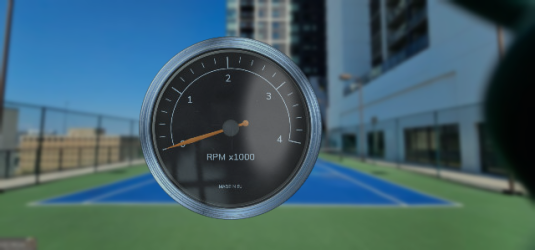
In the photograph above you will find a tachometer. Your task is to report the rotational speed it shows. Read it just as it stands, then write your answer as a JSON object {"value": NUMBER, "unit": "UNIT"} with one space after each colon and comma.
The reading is {"value": 0, "unit": "rpm"}
